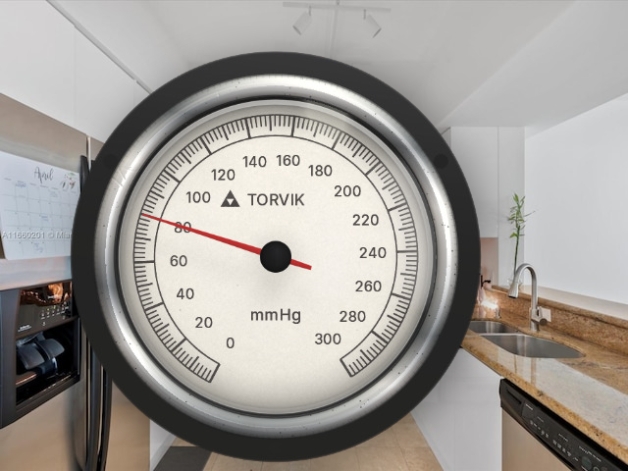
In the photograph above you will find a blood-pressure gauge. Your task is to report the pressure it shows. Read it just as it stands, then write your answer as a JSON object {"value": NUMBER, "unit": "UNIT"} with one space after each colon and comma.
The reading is {"value": 80, "unit": "mmHg"}
